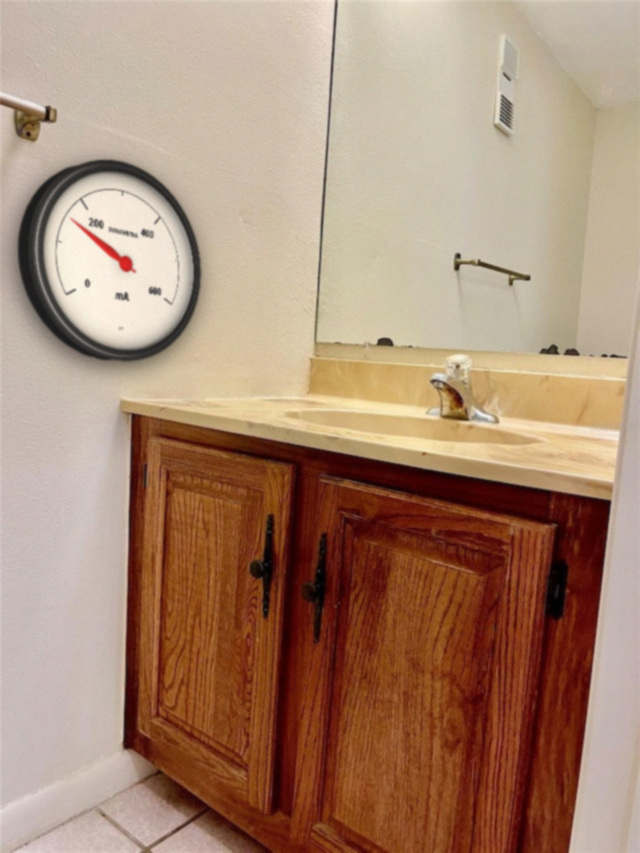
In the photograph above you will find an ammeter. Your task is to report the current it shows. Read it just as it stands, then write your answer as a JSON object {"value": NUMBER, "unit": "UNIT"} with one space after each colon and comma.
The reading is {"value": 150, "unit": "mA"}
